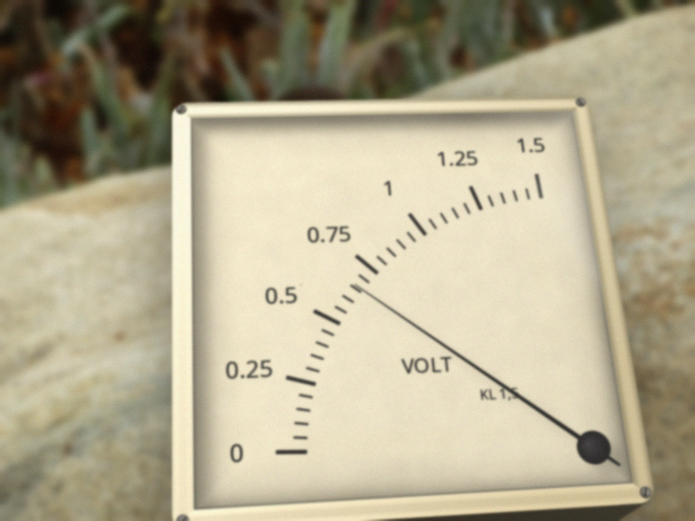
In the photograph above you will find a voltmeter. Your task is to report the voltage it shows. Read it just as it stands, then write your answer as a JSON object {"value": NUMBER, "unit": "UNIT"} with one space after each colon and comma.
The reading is {"value": 0.65, "unit": "V"}
